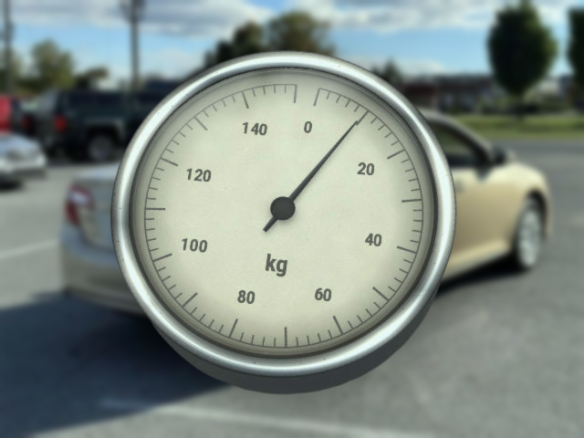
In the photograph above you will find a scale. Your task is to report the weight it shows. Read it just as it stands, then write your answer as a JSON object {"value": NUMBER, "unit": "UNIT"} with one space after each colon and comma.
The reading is {"value": 10, "unit": "kg"}
